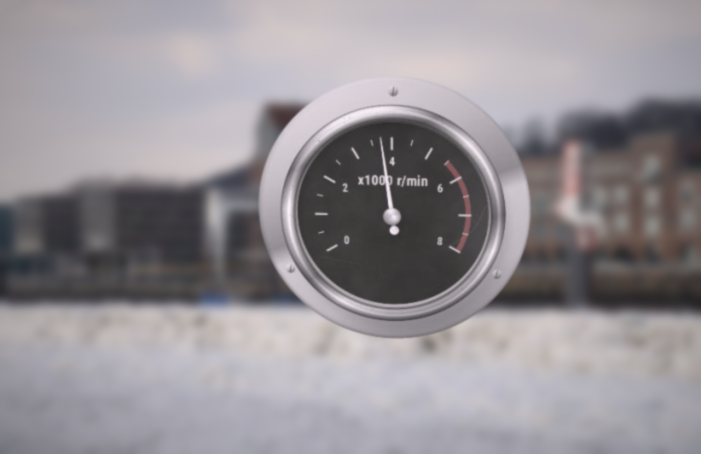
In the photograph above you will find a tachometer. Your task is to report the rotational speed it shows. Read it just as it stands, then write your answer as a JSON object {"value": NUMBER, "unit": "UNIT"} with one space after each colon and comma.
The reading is {"value": 3750, "unit": "rpm"}
